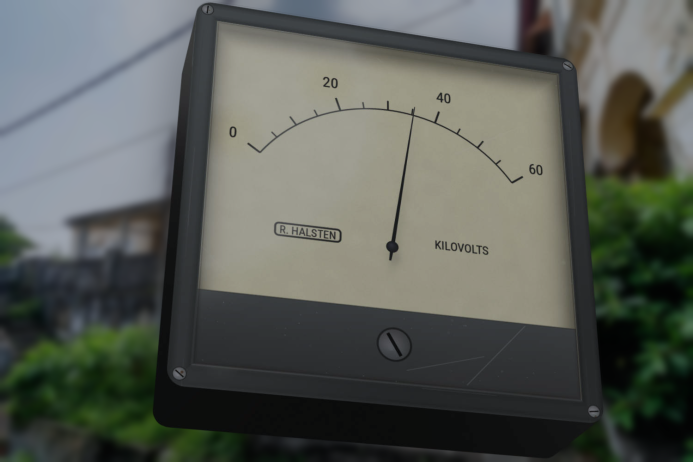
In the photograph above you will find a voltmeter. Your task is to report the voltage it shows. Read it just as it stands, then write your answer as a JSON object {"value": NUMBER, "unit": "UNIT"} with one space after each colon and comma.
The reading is {"value": 35, "unit": "kV"}
